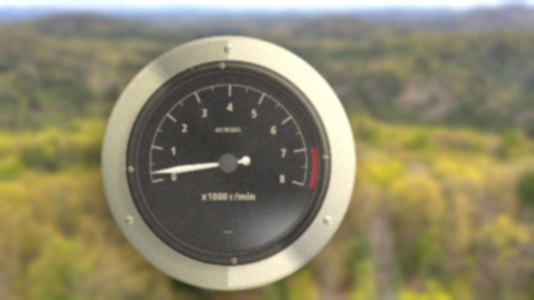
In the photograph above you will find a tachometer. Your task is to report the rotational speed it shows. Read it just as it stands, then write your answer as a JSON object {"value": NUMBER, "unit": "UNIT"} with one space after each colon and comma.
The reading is {"value": 250, "unit": "rpm"}
